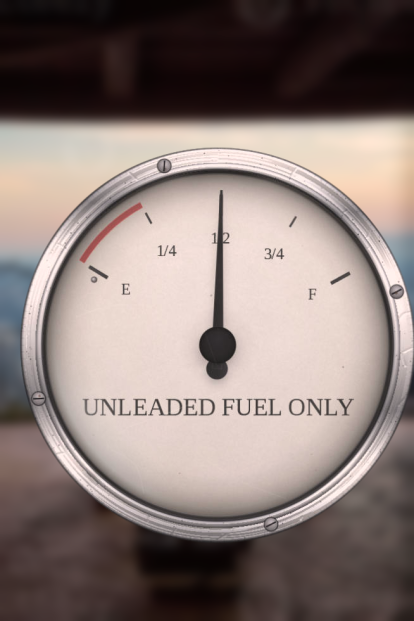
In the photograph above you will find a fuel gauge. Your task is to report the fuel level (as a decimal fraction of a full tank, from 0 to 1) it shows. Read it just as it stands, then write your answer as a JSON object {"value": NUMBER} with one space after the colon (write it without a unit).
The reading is {"value": 0.5}
